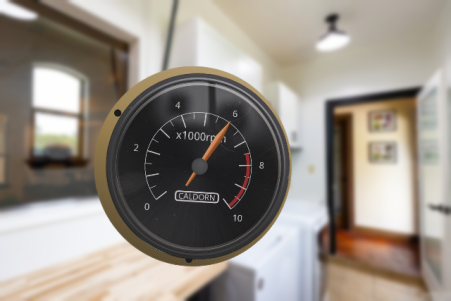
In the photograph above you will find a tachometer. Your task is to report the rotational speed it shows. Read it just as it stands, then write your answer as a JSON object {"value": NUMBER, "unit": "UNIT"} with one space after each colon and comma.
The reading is {"value": 6000, "unit": "rpm"}
